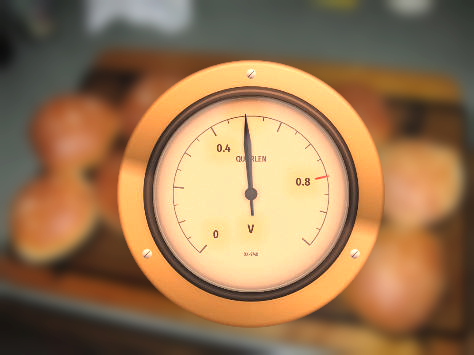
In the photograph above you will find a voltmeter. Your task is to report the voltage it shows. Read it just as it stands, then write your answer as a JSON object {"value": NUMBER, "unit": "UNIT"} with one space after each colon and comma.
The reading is {"value": 0.5, "unit": "V"}
